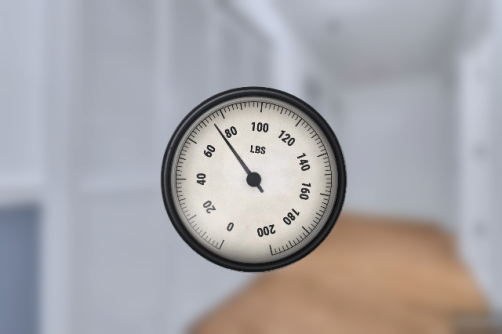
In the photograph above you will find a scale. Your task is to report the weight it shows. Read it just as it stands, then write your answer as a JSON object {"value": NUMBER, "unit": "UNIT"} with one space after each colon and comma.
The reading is {"value": 74, "unit": "lb"}
